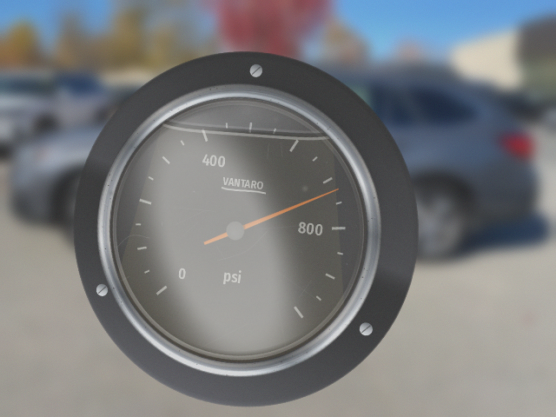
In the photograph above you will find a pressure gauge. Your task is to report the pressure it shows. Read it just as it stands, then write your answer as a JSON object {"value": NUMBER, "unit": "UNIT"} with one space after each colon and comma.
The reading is {"value": 725, "unit": "psi"}
